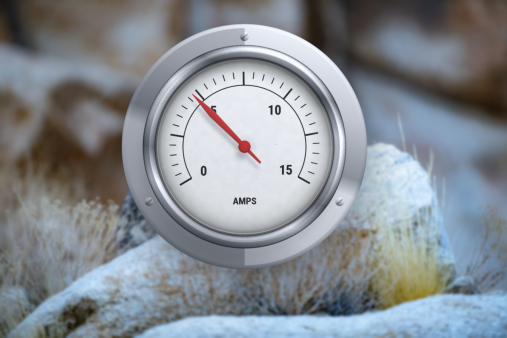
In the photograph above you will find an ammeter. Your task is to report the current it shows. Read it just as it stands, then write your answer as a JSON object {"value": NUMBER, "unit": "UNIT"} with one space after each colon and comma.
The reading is {"value": 4.75, "unit": "A"}
